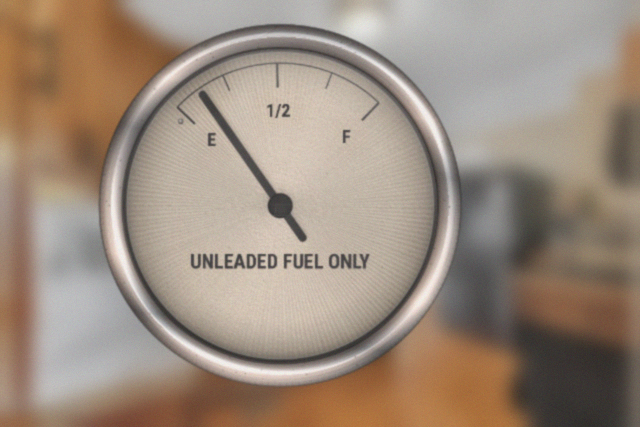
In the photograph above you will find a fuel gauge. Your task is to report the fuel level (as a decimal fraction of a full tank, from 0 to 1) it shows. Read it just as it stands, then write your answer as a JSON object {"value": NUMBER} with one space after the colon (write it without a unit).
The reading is {"value": 0.125}
